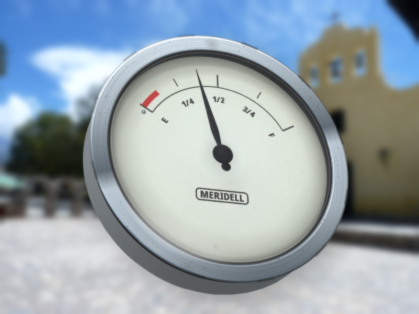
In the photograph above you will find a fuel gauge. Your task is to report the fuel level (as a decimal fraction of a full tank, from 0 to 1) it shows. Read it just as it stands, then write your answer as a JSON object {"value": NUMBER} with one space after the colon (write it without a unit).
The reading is {"value": 0.375}
